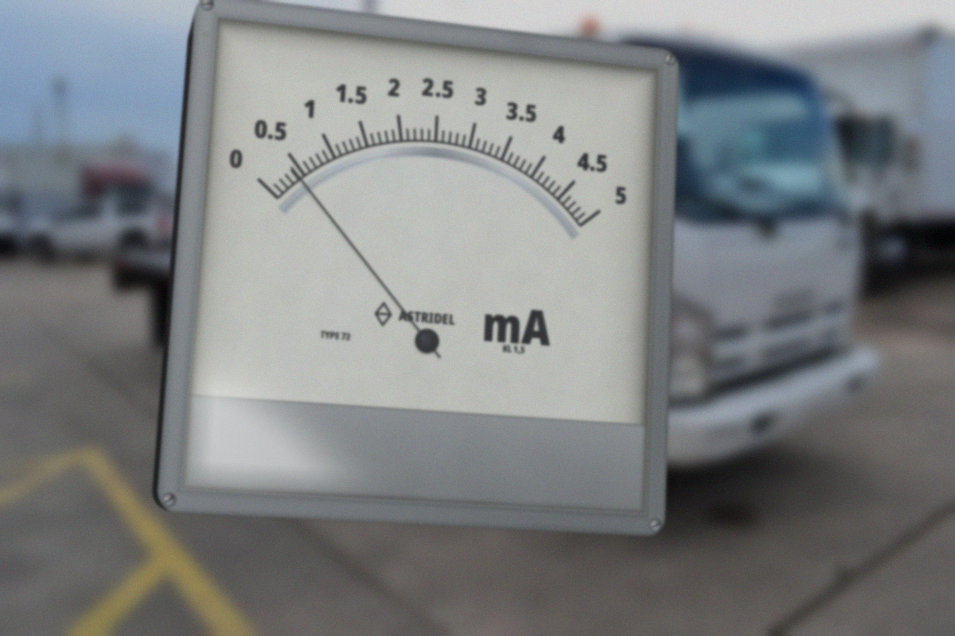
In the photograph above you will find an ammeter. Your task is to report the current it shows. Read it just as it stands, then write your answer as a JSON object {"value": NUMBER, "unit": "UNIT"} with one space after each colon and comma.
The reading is {"value": 0.4, "unit": "mA"}
